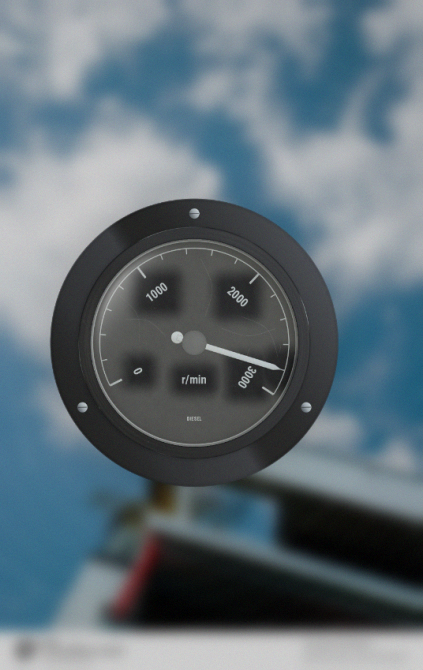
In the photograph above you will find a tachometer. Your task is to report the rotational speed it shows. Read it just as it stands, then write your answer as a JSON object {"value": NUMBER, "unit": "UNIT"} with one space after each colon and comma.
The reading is {"value": 2800, "unit": "rpm"}
